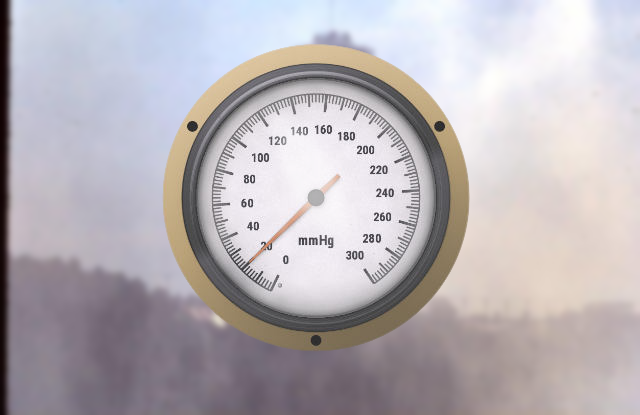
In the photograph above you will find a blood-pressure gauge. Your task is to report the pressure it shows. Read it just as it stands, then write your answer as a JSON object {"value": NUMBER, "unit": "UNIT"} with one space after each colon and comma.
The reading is {"value": 20, "unit": "mmHg"}
